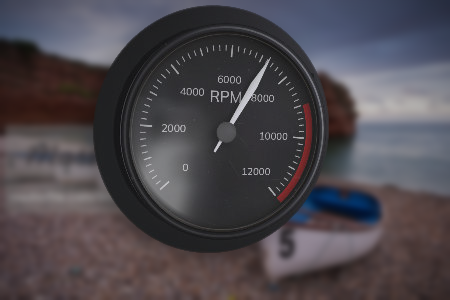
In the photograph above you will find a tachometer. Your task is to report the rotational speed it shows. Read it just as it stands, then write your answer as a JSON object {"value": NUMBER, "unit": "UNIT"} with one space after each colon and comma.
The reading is {"value": 7200, "unit": "rpm"}
